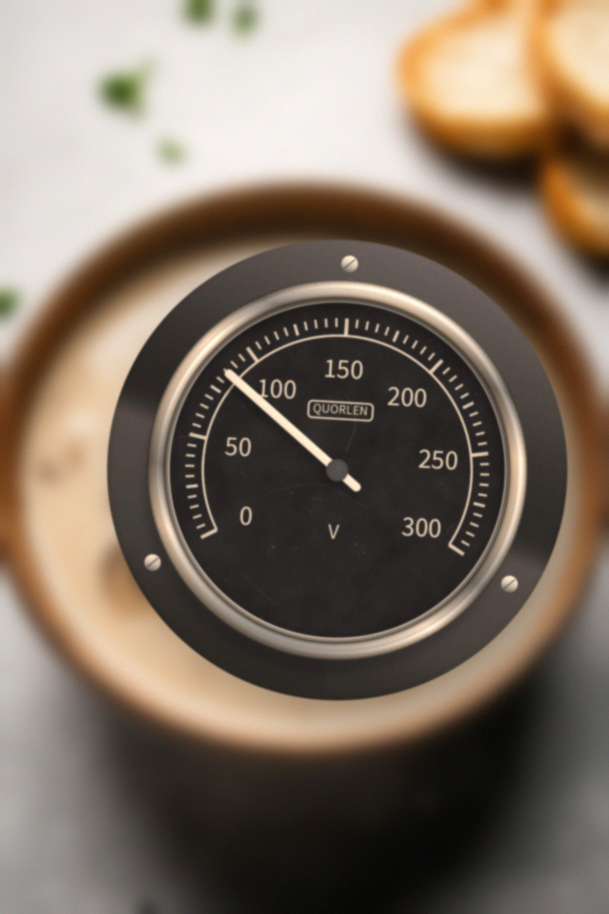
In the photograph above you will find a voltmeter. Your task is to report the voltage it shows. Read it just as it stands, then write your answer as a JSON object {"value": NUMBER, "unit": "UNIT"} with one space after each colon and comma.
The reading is {"value": 85, "unit": "V"}
